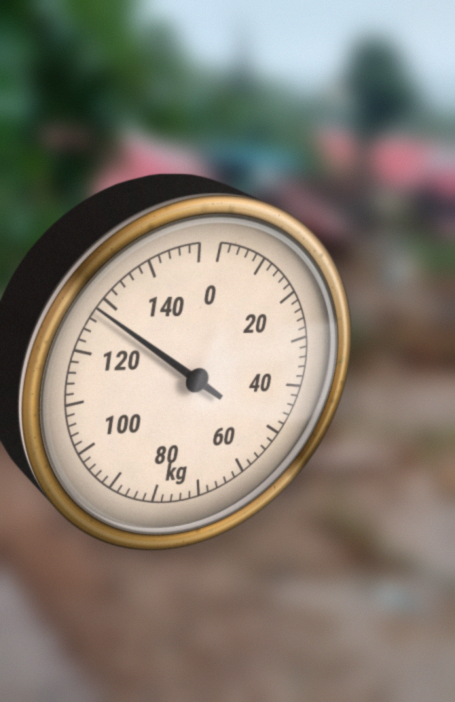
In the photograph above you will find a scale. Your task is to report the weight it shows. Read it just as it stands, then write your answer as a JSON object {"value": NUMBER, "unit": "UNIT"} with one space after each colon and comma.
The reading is {"value": 128, "unit": "kg"}
